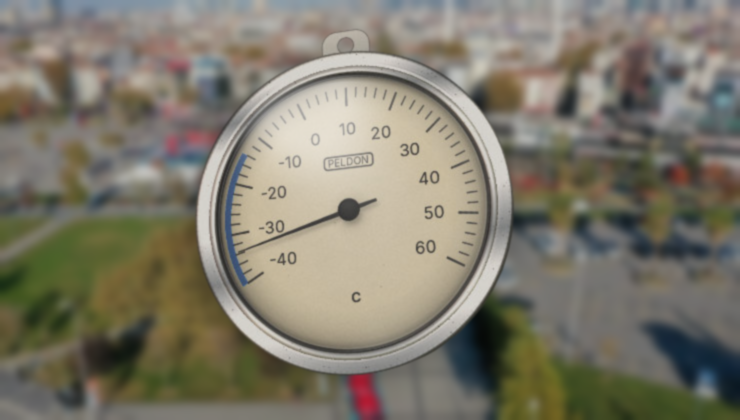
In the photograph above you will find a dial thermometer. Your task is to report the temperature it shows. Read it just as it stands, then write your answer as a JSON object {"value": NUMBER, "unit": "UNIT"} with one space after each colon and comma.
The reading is {"value": -34, "unit": "°C"}
